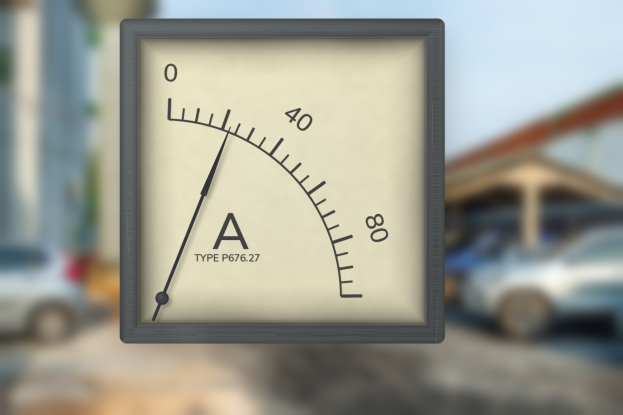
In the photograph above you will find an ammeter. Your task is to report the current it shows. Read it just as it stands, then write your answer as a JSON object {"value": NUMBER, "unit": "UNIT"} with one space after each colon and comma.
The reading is {"value": 22.5, "unit": "A"}
